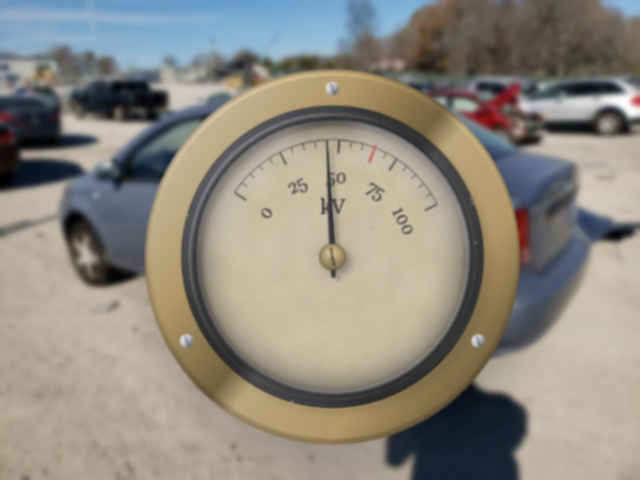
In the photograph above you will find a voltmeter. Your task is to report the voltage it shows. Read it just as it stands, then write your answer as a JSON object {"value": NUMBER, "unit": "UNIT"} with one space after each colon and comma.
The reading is {"value": 45, "unit": "kV"}
